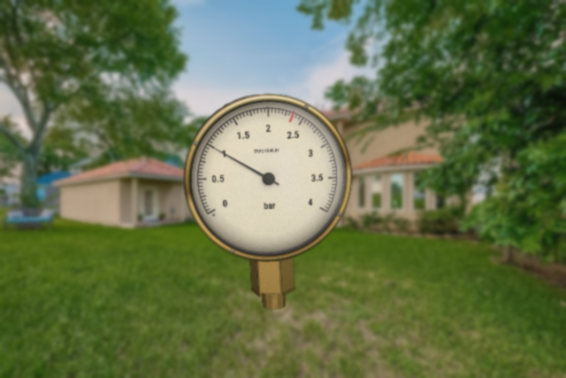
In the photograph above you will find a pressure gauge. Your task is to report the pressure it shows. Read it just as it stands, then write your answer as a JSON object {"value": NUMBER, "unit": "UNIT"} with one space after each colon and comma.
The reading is {"value": 1, "unit": "bar"}
